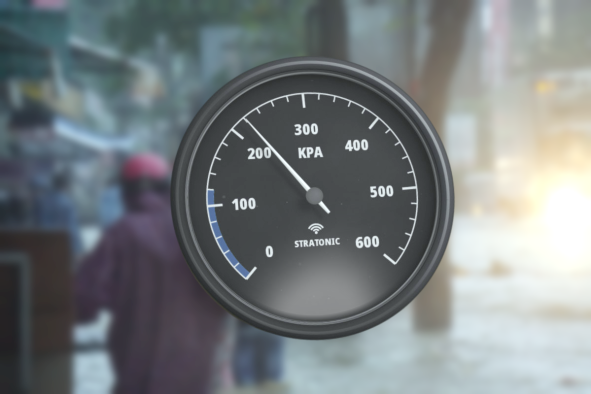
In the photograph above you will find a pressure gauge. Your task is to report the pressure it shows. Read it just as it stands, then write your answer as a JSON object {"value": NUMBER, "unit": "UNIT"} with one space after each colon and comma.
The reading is {"value": 220, "unit": "kPa"}
